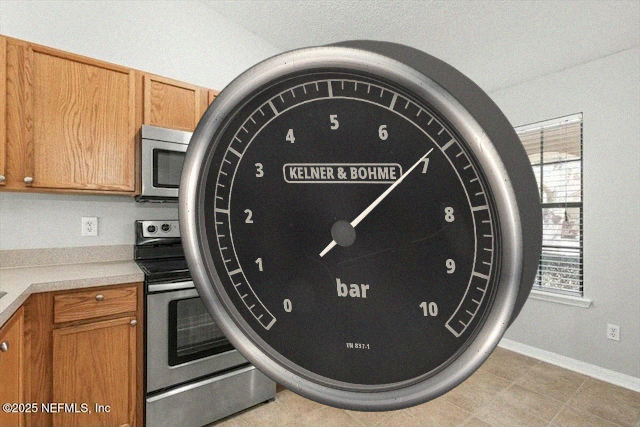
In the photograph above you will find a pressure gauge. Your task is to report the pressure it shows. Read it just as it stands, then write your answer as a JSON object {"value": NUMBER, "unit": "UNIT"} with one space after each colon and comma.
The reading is {"value": 6.9, "unit": "bar"}
